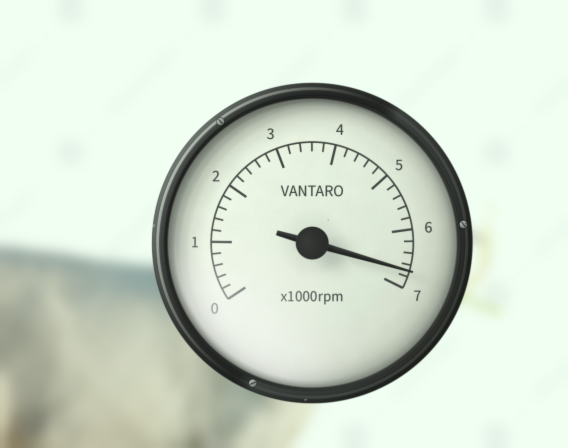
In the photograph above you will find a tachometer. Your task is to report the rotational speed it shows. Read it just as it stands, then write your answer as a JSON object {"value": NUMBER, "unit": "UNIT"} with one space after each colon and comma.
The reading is {"value": 6700, "unit": "rpm"}
